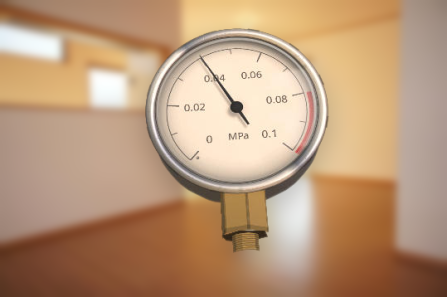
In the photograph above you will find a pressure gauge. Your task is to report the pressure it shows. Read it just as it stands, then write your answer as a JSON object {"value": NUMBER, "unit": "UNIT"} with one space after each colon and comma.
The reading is {"value": 0.04, "unit": "MPa"}
